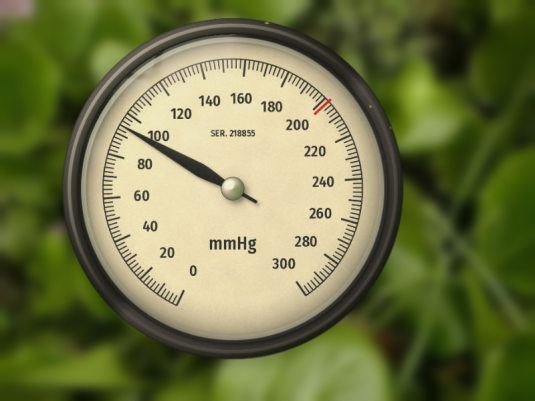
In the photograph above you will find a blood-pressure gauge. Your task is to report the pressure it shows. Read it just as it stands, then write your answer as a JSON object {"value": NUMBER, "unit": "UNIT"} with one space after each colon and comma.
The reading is {"value": 94, "unit": "mmHg"}
